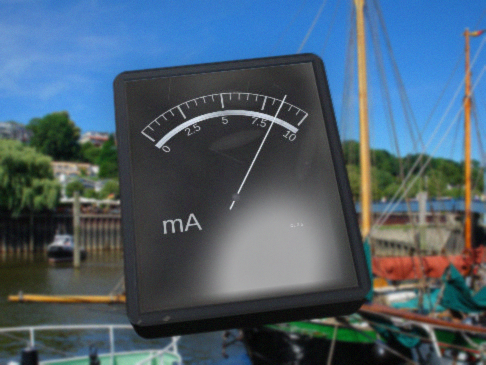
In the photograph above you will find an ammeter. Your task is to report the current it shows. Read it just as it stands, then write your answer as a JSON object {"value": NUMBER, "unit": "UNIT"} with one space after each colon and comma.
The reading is {"value": 8.5, "unit": "mA"}
